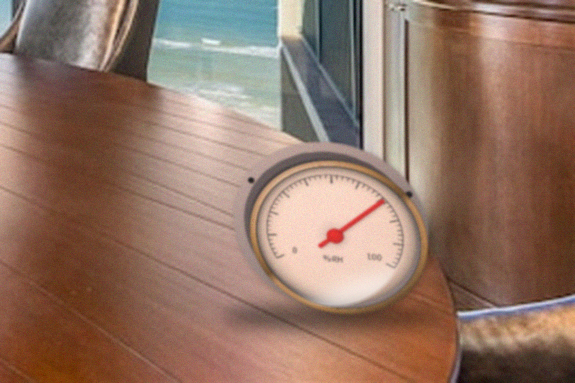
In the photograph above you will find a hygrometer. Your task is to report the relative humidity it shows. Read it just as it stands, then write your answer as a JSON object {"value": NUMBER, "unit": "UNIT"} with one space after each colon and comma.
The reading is {"value": 70, "unit": "%"}
